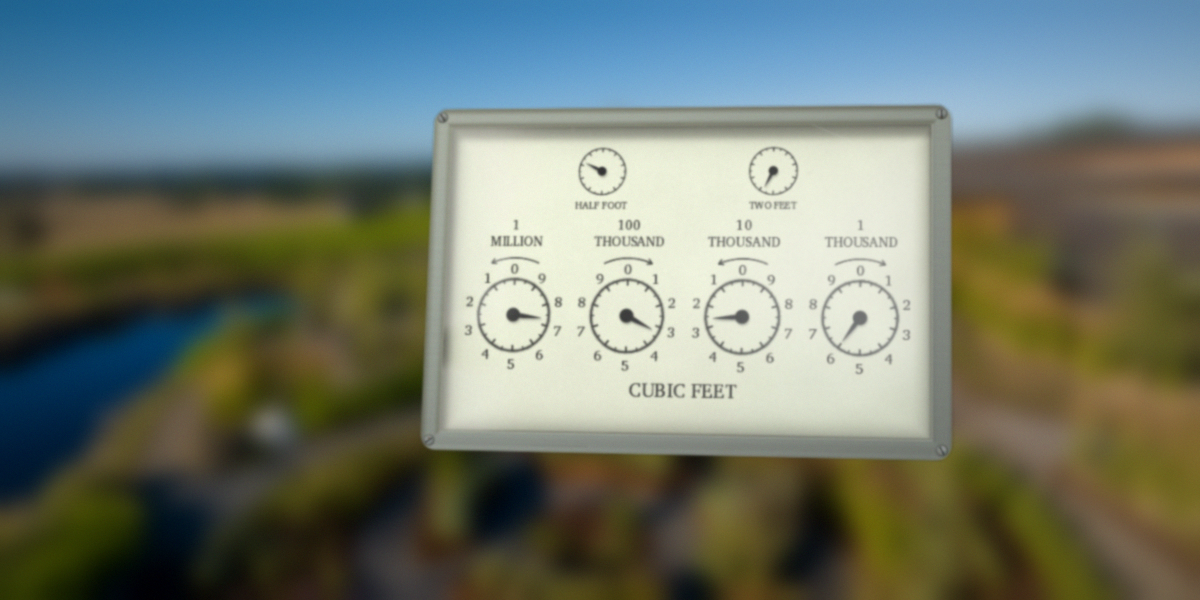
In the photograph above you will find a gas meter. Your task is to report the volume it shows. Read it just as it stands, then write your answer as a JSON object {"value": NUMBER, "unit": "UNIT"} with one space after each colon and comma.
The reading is {"value": 732600, "unit": "ft³"}
